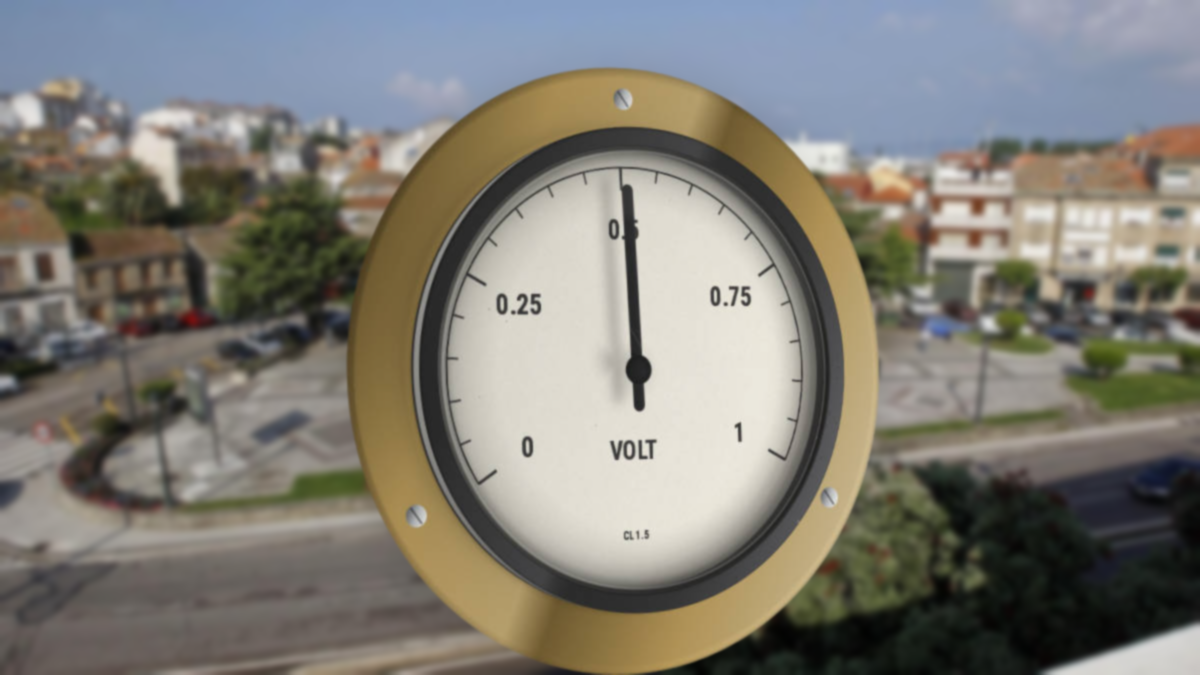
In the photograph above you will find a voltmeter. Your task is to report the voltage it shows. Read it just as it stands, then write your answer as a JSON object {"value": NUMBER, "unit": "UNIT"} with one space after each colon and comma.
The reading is {"value": 0.5, "unit": "V"}
